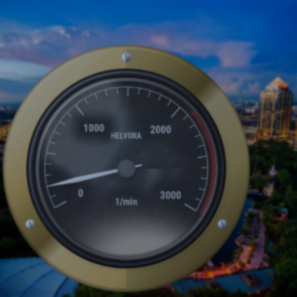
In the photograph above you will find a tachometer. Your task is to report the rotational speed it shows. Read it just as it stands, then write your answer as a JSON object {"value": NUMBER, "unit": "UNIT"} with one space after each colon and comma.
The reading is {"value": 200, "unit": "rpm"}
